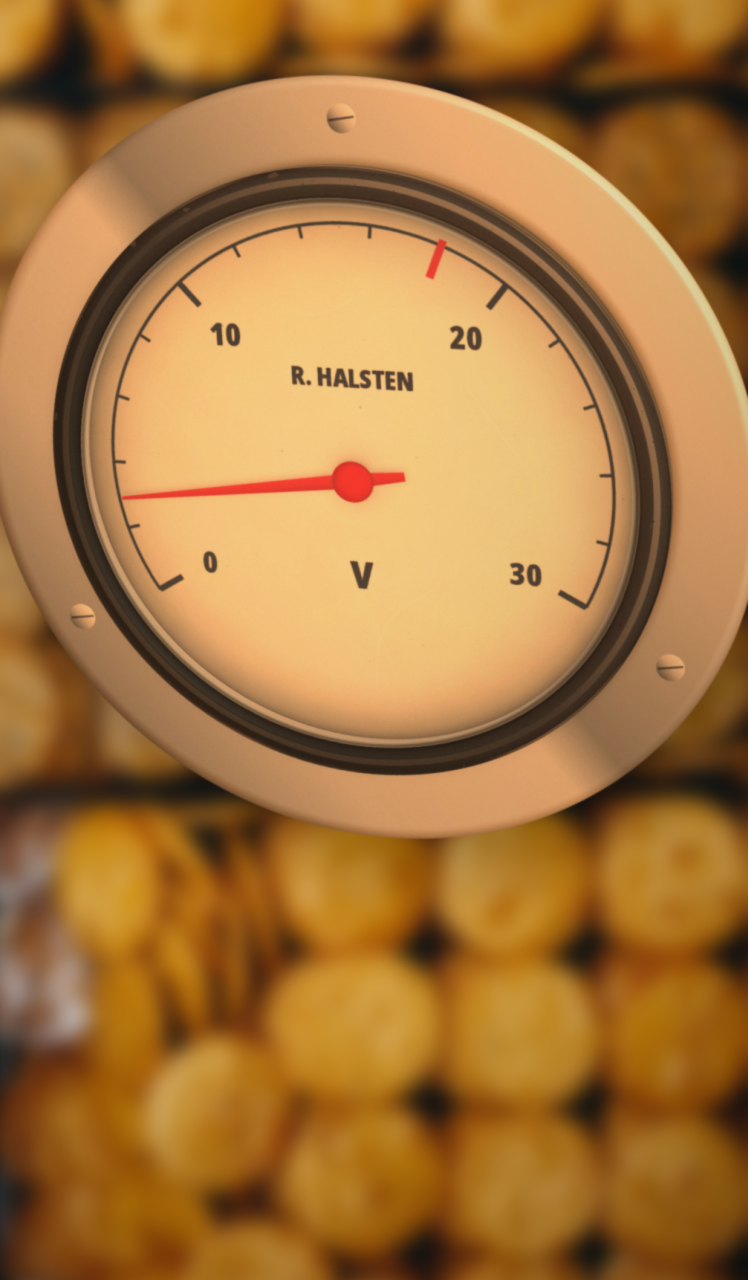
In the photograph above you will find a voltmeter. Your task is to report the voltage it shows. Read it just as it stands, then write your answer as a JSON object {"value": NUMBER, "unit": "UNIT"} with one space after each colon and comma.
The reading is {"value": 3, "unit": "V"}
